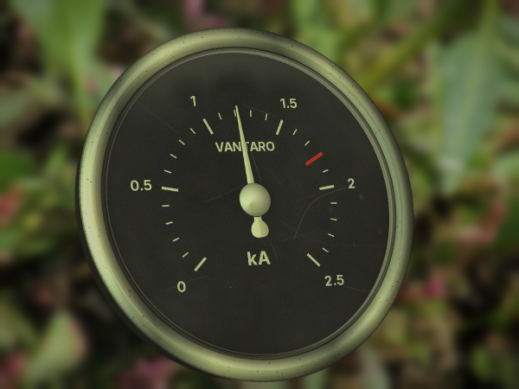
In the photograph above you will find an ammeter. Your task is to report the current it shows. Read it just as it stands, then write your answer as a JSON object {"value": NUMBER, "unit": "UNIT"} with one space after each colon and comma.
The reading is {"value": 1.2, "unit": "kA"}
